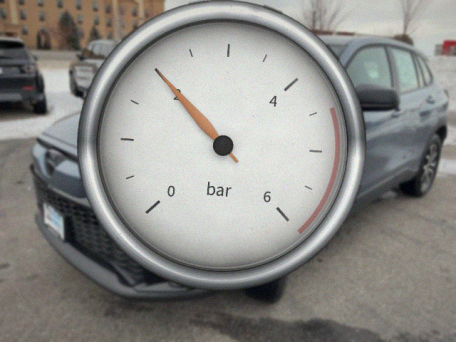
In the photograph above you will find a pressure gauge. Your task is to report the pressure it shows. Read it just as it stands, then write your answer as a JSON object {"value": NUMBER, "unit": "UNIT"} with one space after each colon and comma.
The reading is {"value": 2, "unit": "bar"}
